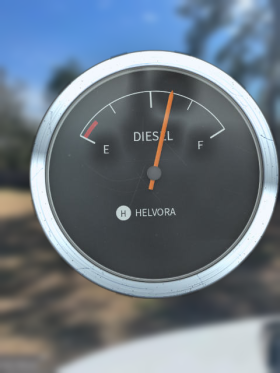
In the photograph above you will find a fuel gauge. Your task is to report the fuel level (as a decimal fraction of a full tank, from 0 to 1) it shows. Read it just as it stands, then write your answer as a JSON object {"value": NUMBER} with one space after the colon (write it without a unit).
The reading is {"value": 0.625}
